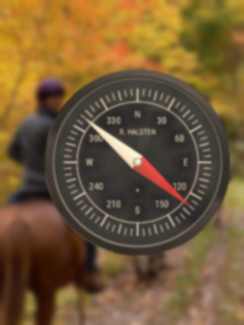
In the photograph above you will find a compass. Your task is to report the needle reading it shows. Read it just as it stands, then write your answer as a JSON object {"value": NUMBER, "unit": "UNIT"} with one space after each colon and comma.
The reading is {"value": 130, "unit": "°"}
